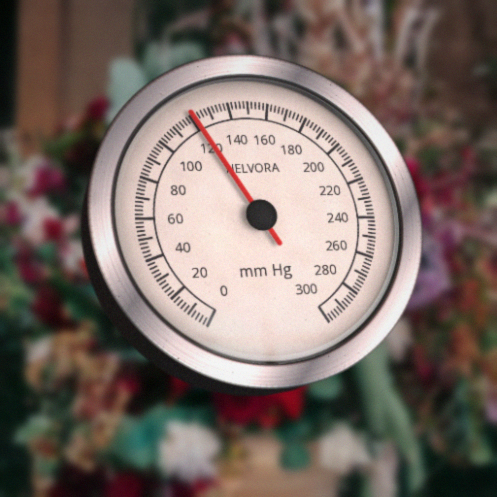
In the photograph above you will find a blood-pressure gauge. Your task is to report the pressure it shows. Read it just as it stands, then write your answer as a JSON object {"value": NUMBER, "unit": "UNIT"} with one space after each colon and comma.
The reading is {"value": 120, "unit": "mmHg"}
